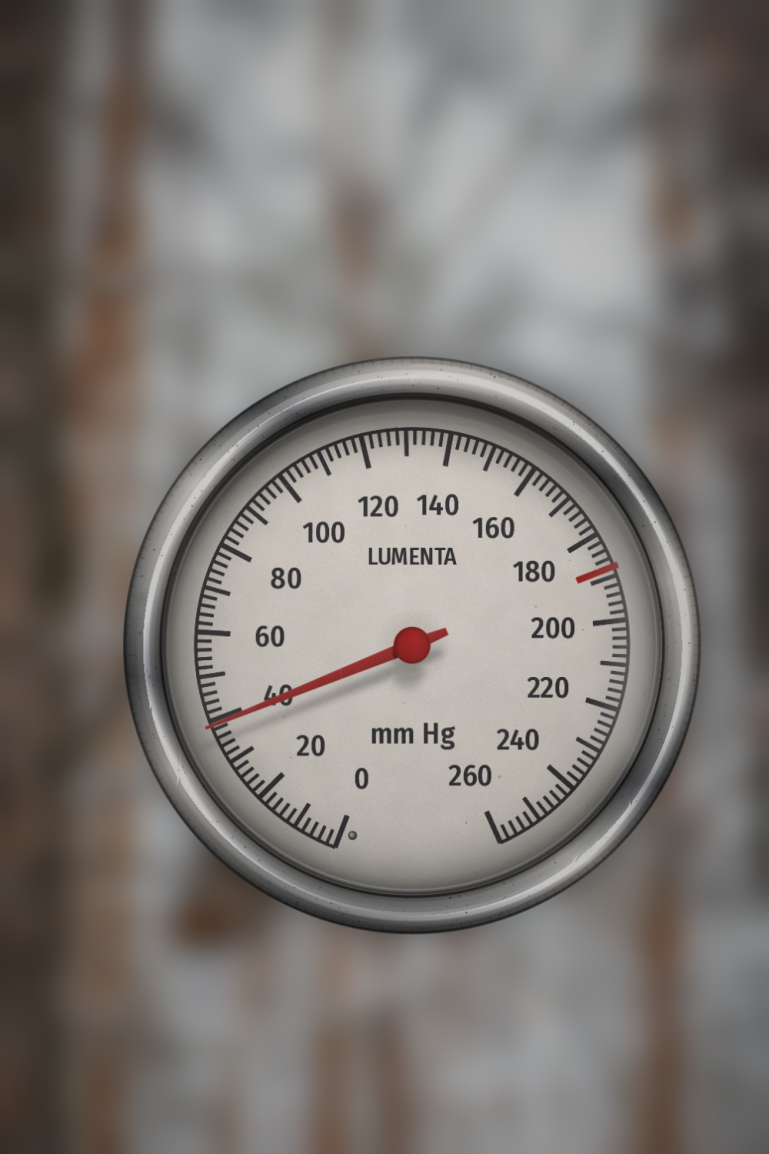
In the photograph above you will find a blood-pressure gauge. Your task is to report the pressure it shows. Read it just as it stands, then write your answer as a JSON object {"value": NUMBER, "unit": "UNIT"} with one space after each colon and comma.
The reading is {"value": 39, "unit": "mmHg"}
